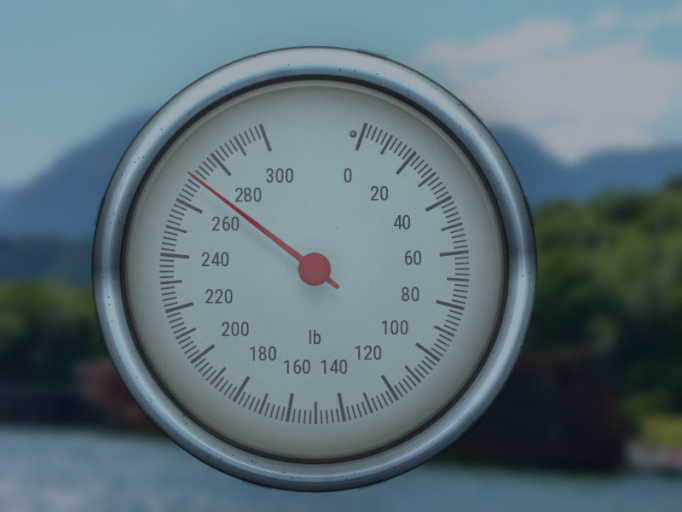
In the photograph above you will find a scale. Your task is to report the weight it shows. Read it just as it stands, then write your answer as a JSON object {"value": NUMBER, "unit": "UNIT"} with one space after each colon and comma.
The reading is {"value": 270, "unit": "lb"}
